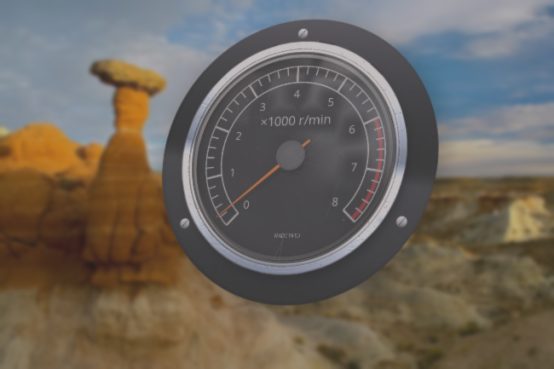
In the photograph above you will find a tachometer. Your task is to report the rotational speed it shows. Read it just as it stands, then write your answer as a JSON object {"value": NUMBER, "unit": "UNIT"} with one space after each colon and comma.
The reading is {"value": 200, "unit": "rpm"}
